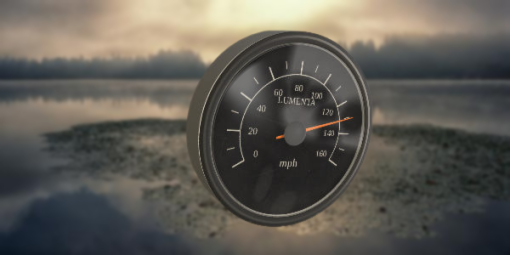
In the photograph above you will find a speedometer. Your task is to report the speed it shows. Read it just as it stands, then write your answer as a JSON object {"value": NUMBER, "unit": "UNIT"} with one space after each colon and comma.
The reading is {"value": 130, "unit": "mph"}
